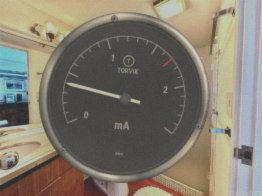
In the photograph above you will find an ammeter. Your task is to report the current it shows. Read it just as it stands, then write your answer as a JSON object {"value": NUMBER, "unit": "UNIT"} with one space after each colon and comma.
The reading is {"value": 0.4, "unit": "mA"}
